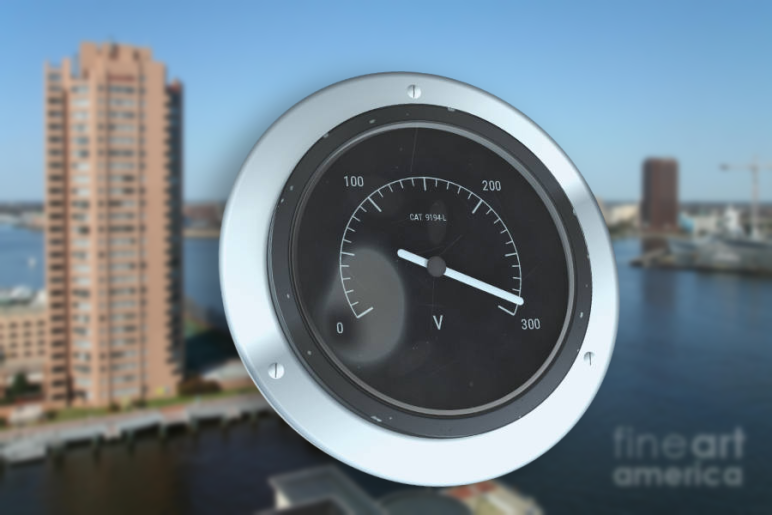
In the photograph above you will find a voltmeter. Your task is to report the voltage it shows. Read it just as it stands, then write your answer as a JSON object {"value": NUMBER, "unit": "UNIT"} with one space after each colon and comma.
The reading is {"value": 290, "unit": "V"}
